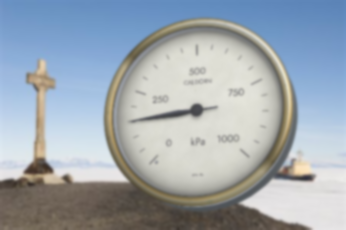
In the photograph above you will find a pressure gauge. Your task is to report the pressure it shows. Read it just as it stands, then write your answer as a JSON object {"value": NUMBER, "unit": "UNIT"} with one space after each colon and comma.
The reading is {"value": 150, "unit": "kPa"}
